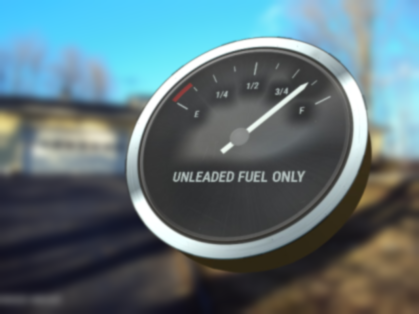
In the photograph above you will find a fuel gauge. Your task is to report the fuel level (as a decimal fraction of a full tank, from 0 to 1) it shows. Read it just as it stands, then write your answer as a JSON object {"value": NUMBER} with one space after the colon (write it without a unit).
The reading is {"value": 0.875}
